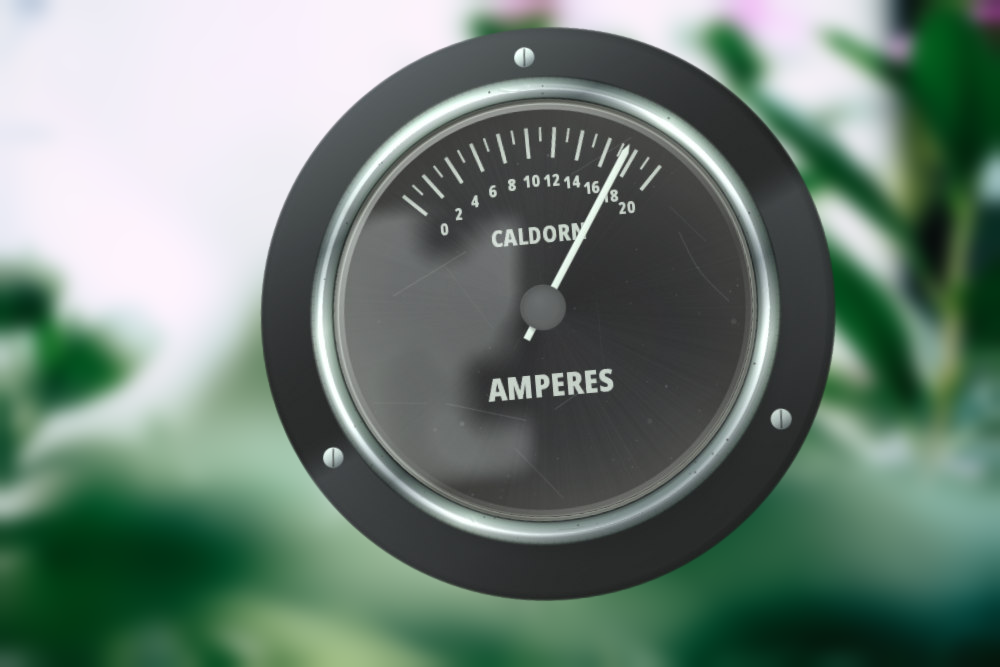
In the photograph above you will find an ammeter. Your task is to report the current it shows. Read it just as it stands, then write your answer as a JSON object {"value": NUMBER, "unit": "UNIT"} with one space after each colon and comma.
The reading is {"value": 17.5, "unit": "A"}
